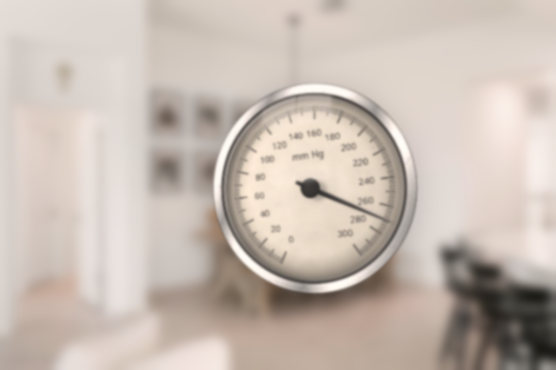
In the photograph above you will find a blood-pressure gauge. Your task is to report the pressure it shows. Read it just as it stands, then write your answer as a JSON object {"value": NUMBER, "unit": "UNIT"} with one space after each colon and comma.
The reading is {"value": 270, "unit": "mmHg"}
